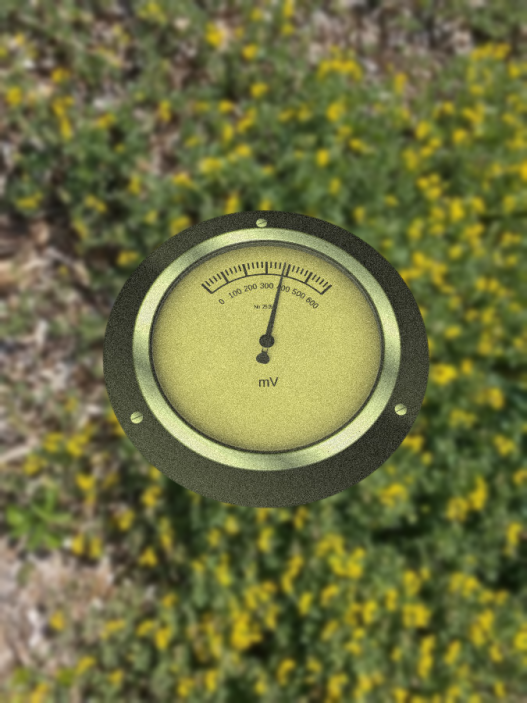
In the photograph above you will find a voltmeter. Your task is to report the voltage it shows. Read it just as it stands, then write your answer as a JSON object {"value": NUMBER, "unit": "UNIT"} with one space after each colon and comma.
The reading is {"value": 380, "unit": "mV"}
